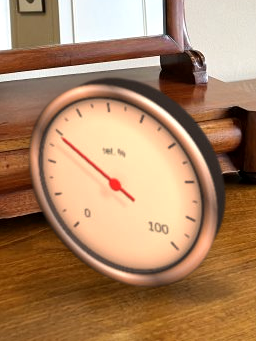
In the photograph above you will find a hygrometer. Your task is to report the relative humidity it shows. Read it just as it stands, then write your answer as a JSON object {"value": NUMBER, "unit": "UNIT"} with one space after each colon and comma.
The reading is {"value": 30, "unit": "%"}
